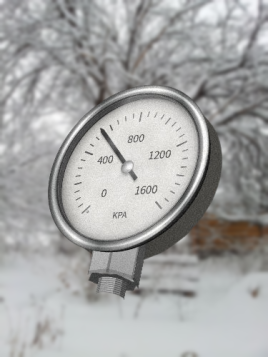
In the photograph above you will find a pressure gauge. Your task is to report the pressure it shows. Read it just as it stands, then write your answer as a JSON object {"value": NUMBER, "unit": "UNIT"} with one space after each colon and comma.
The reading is {"value": 550, "unit": "kPa"}
